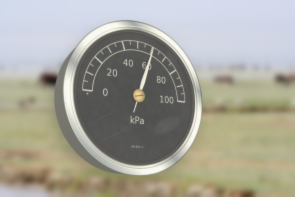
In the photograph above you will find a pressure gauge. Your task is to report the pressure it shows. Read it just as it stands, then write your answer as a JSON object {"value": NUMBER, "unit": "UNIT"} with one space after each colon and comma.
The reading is {"value": 60, "unit": "kPa"}
